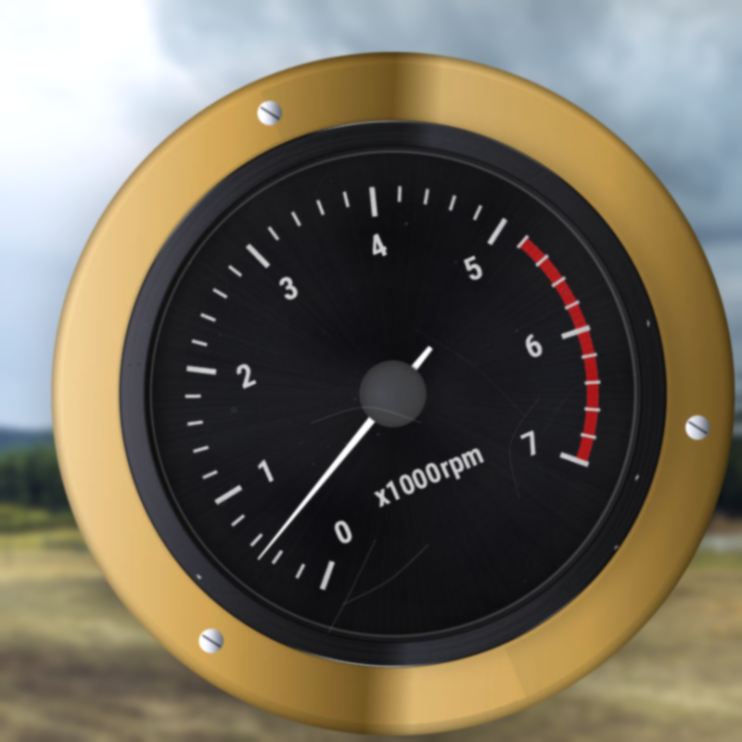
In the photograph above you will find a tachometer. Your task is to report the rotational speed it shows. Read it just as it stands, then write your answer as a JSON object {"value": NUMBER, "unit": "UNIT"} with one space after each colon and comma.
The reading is {"value": 500, "unit": "rpm"}
